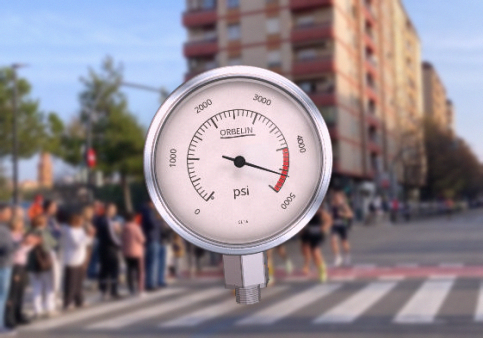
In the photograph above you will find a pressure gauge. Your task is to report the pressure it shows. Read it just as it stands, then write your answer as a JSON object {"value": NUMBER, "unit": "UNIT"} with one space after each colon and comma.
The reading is {"value": 4600, "unit": "psi"}
